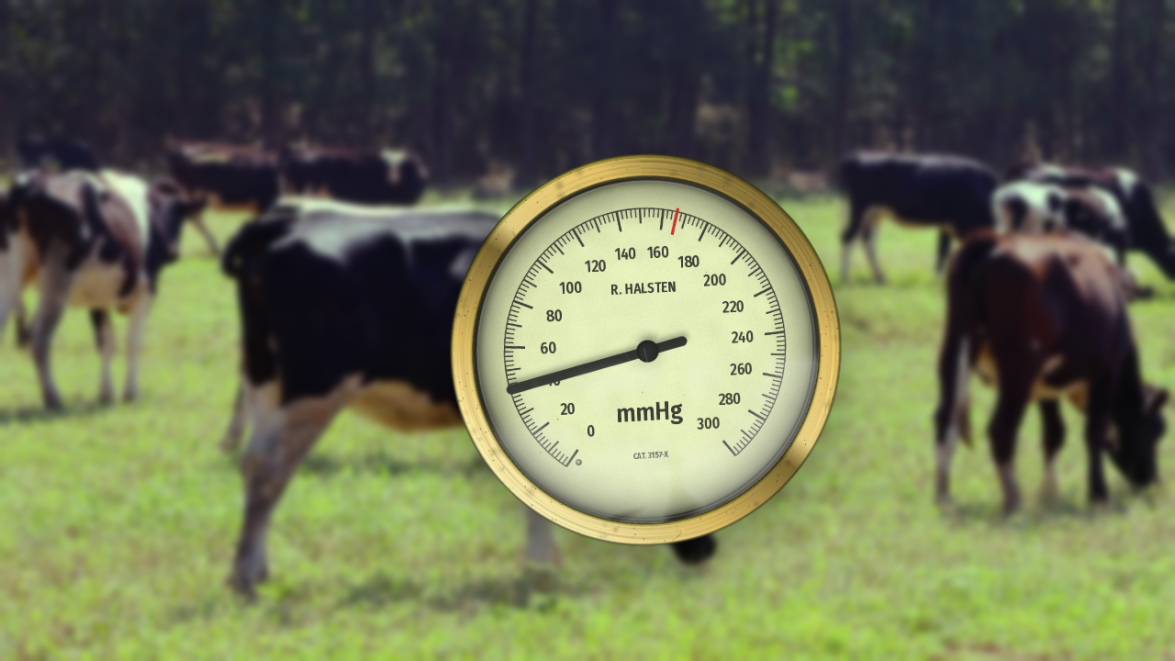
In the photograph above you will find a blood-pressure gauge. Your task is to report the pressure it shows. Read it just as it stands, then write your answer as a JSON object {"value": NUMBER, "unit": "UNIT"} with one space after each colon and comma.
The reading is {"value": 42, "unit": "mmHg"}
